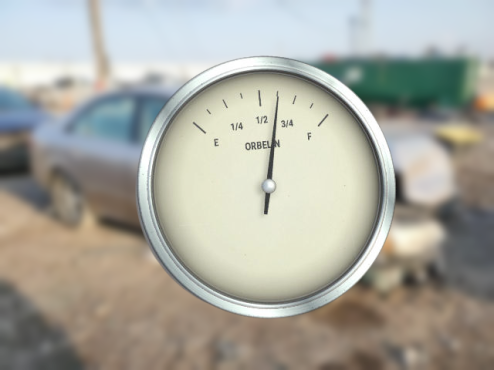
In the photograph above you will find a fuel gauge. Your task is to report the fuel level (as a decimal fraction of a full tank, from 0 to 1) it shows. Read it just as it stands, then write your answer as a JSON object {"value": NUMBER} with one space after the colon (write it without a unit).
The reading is {"value": 0.625}
